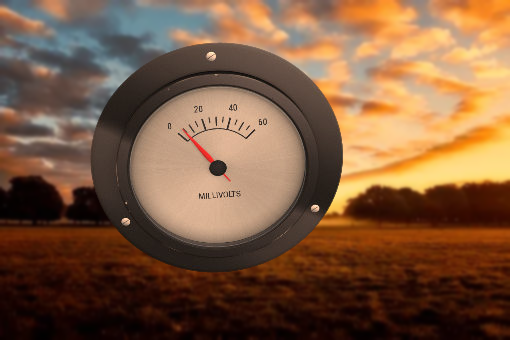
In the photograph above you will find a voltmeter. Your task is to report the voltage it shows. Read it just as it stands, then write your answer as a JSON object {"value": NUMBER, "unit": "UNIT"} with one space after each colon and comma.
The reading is {"value": 5, "unit": "mV"}
